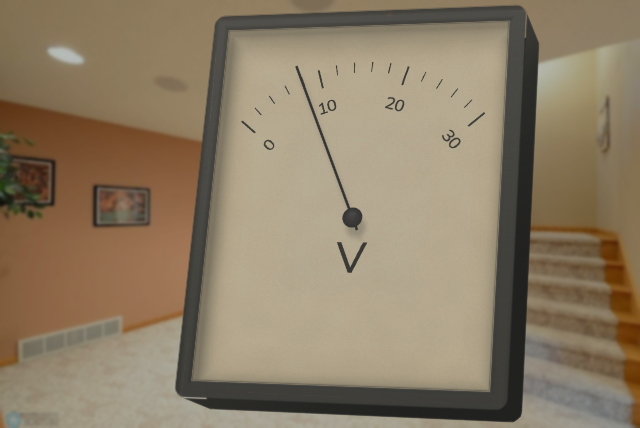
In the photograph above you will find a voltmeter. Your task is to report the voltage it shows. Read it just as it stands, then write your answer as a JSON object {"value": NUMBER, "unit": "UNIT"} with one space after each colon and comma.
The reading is {"value": 8, "unit": "V"}
